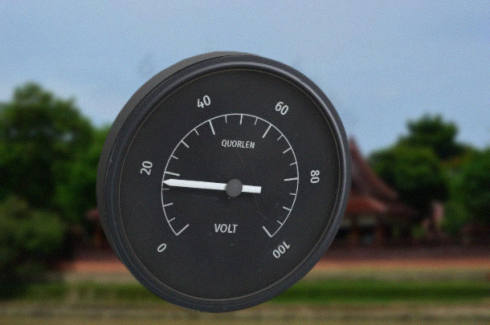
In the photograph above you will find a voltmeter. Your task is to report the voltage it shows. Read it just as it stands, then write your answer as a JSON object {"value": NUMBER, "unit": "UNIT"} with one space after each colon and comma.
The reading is {"value": 17.5, "unit": "V"}
